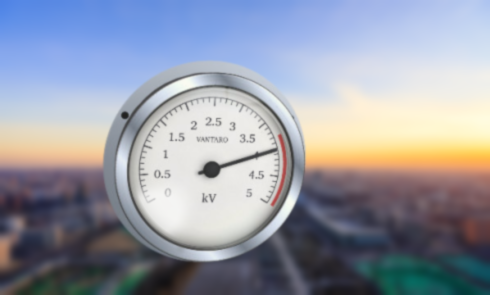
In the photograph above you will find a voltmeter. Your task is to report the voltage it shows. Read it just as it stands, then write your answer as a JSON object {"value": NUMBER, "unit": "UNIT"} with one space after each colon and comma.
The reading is {"value": 4, "unit": "kV"}
